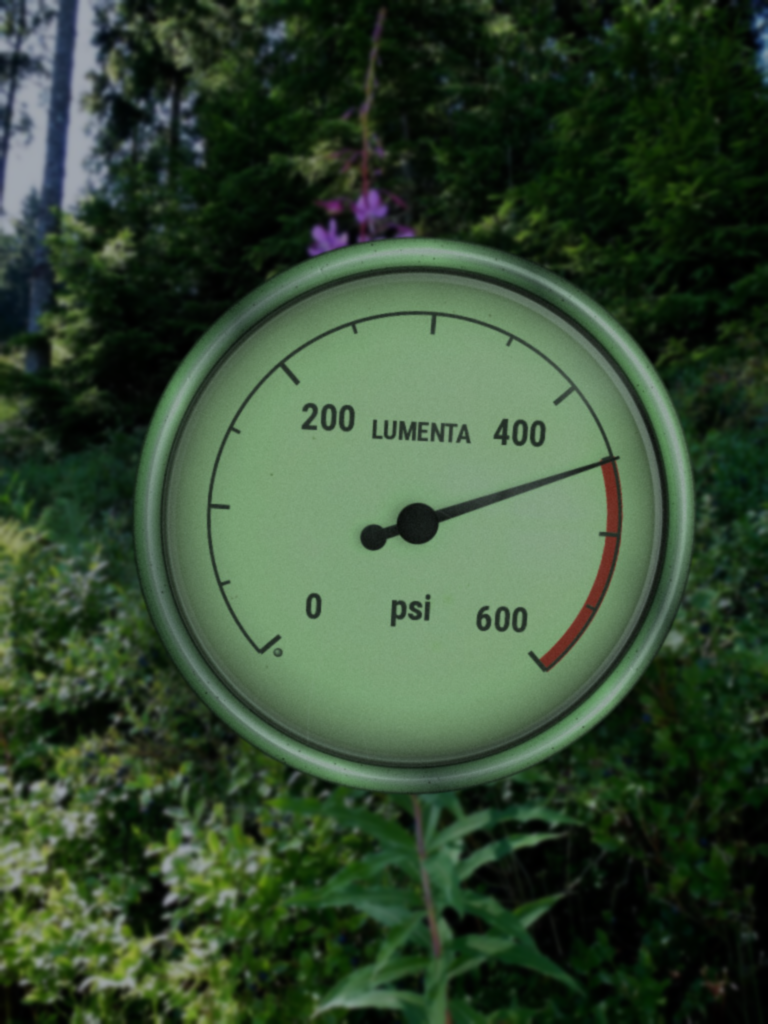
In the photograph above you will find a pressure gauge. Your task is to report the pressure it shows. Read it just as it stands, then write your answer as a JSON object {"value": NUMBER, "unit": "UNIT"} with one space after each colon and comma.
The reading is {"value": 450, "unit": "psi"}
